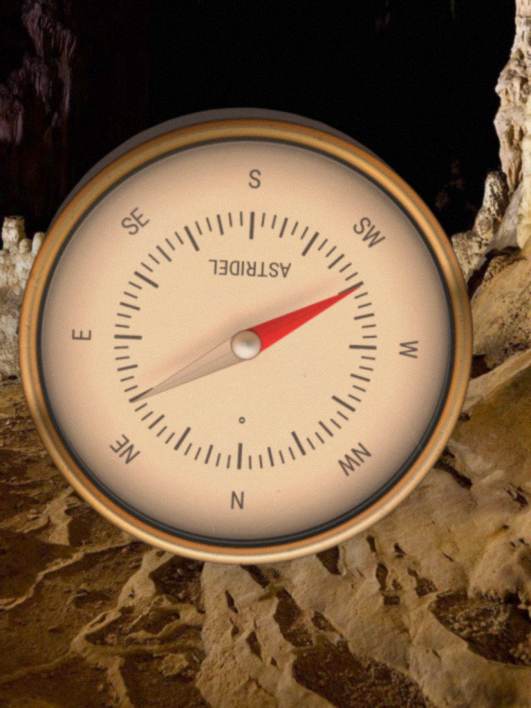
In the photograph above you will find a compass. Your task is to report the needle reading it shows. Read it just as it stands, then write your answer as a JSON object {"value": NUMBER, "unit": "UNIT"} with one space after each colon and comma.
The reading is {"value": 240, "unit": "°"}
